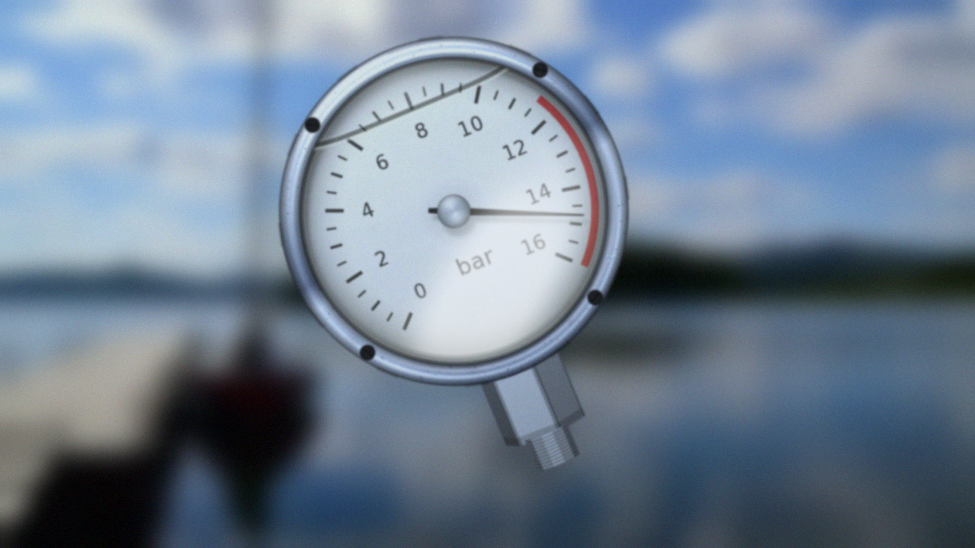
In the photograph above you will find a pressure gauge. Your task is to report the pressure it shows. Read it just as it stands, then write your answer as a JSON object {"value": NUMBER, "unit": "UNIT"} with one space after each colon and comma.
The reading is {"value": 14.75, "unit": "bar"}
